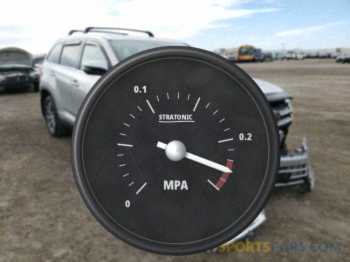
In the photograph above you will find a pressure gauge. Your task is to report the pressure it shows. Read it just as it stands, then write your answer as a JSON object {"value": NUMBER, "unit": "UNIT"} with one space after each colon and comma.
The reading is {"value": 0.23, "unit": "MPa"}
